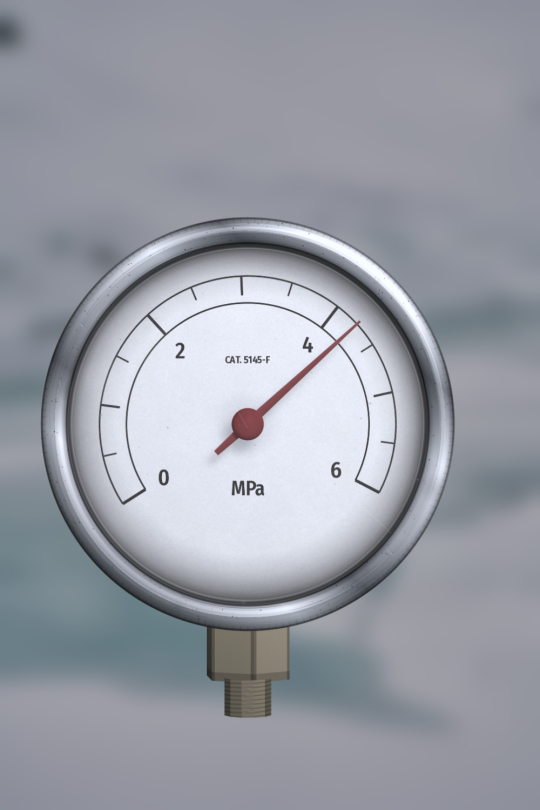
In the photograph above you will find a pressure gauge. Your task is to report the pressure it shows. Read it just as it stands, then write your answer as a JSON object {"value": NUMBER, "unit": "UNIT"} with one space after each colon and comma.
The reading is {"value": 4.25, "unit": "MPa"}
